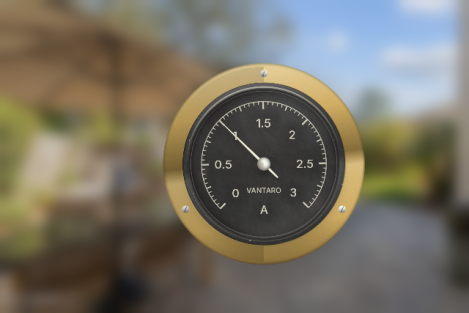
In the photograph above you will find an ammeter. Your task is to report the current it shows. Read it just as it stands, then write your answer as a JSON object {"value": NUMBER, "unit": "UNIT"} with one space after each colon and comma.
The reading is {"value": 1, "unit": "A"}
